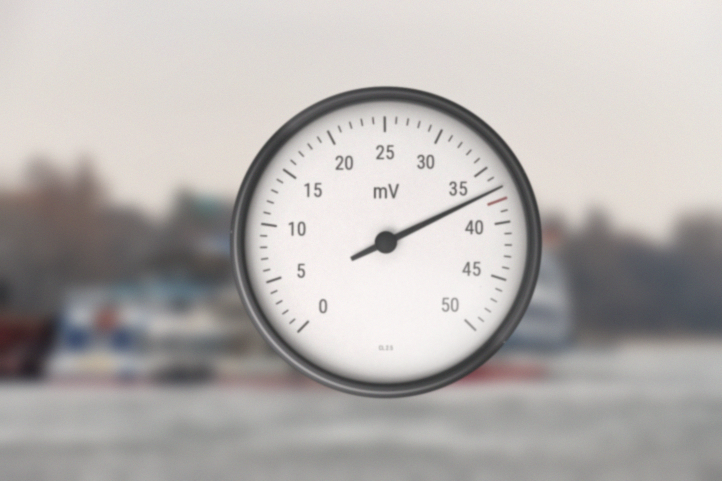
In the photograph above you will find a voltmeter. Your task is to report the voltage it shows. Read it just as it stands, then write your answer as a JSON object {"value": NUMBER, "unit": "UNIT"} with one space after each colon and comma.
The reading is {"value": 37, "unit": "mV"}
